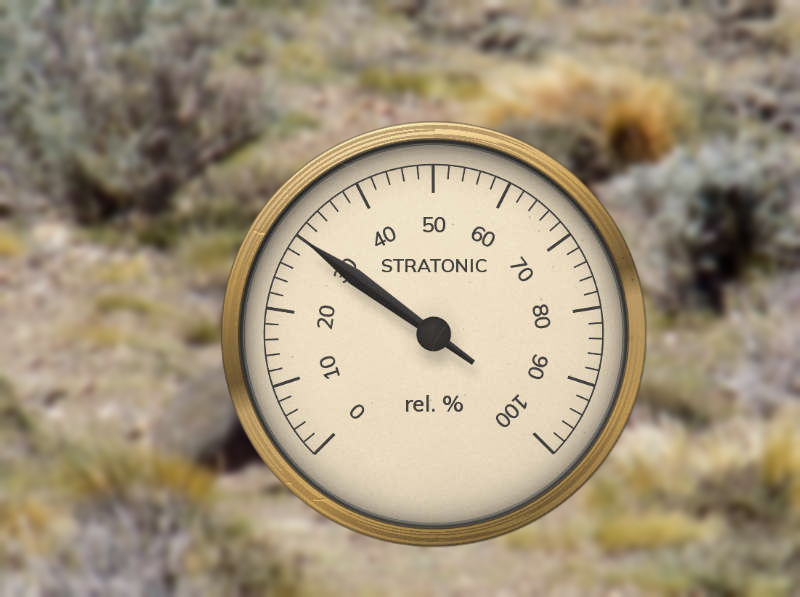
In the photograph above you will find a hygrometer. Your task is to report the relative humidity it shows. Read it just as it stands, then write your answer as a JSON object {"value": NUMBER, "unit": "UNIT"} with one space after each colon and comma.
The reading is {"value": 30, "unit": "%"}
